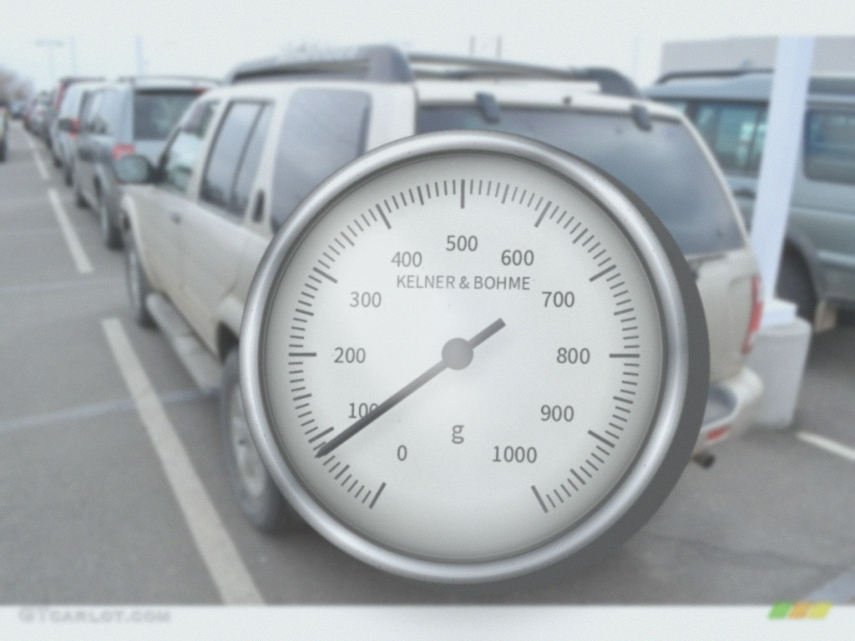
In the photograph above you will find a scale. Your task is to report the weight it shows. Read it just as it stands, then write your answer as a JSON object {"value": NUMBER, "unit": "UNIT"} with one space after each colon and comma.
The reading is {"value": 80, "unit": "g"}
